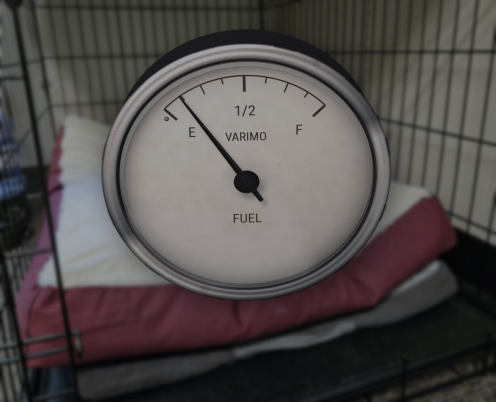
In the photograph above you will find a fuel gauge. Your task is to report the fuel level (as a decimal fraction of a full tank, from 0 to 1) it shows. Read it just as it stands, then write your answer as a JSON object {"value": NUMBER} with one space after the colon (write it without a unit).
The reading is {"value": 0.125}
